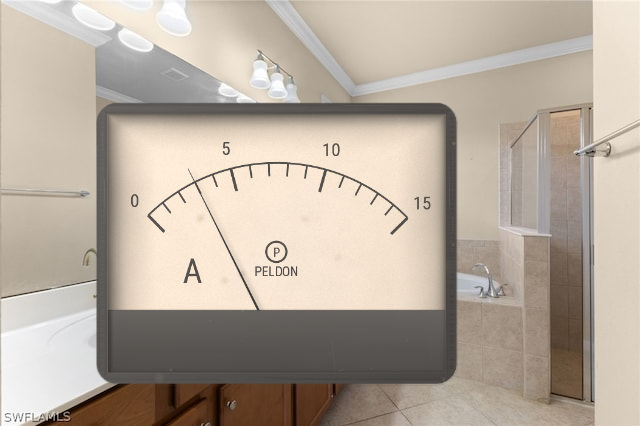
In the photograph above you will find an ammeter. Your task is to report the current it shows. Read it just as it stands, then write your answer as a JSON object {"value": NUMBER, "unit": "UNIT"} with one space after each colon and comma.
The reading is {"value": 3, "unit": "A"}
